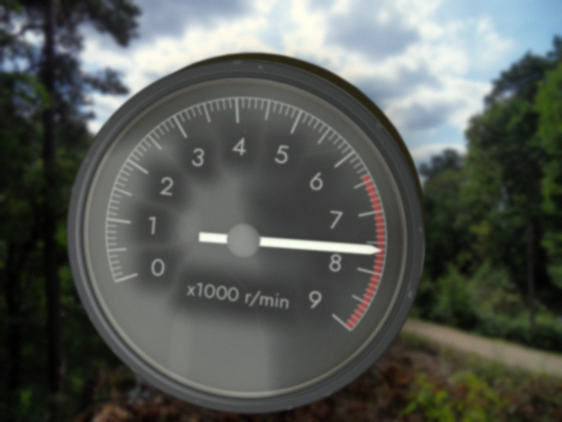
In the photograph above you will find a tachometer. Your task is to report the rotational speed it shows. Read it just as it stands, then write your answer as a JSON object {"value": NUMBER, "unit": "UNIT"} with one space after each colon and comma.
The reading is {"value": 7600, "unit": "rpm"}
